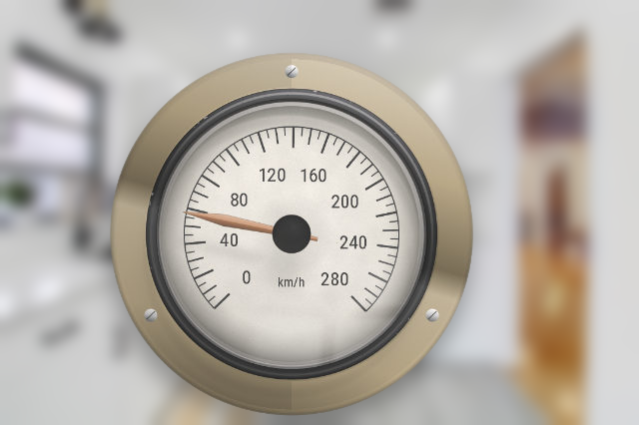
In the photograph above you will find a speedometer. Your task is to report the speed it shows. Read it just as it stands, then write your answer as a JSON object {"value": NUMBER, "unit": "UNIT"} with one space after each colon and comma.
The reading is {"value": 57.5, "unit": "km/h"}
